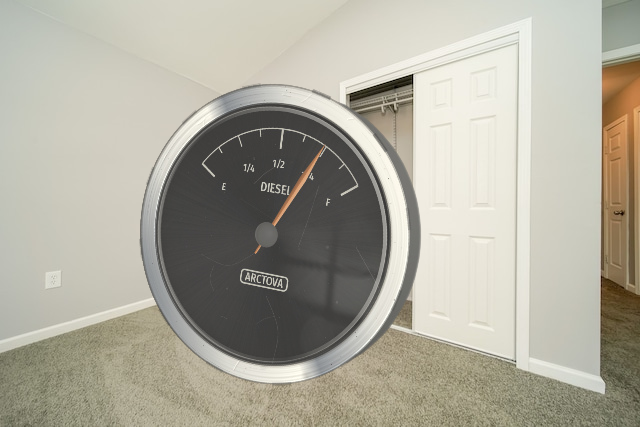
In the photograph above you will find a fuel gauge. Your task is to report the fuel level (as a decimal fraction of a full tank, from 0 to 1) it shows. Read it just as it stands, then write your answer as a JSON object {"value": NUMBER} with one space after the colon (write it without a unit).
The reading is {"value": 0.75}
